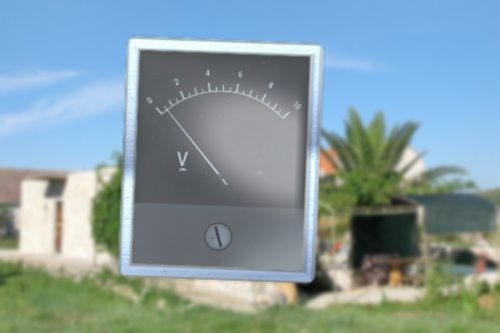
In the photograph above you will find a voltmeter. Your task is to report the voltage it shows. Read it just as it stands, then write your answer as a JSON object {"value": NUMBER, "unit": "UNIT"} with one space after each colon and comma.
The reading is {"value": 0.5, "unit": "V"}
